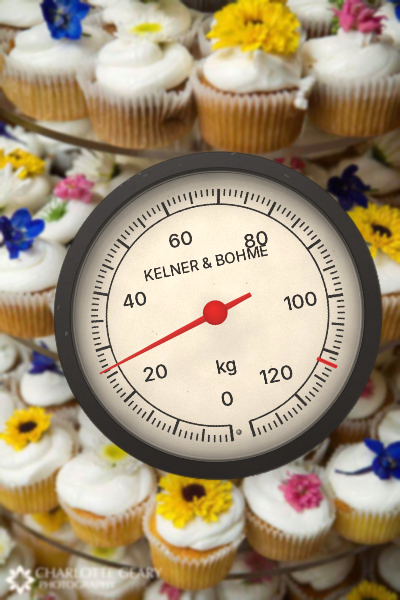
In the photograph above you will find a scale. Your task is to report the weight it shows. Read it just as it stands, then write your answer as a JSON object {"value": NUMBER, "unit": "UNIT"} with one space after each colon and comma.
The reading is {"value": 26, "unit": "kg"}
